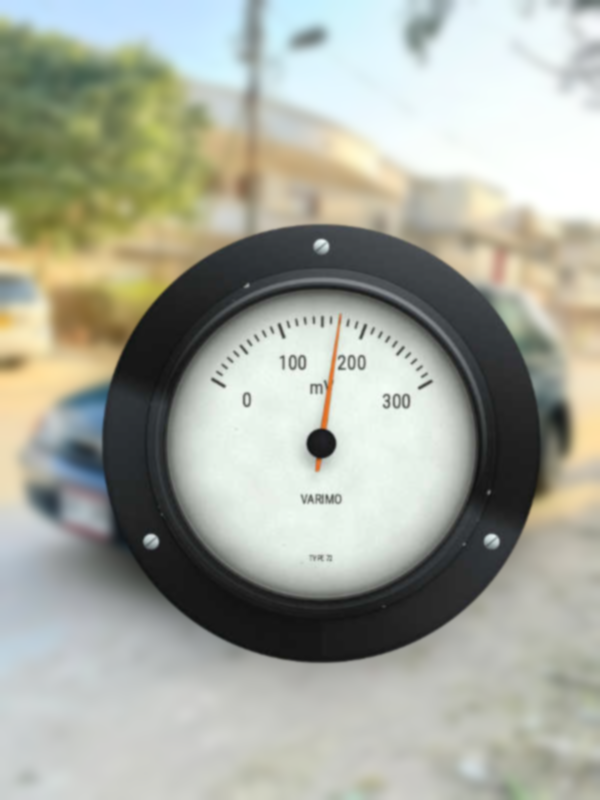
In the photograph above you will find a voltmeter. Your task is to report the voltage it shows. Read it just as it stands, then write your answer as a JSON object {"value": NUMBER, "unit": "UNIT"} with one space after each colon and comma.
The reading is {"value": 170, "unit": "mV"}
